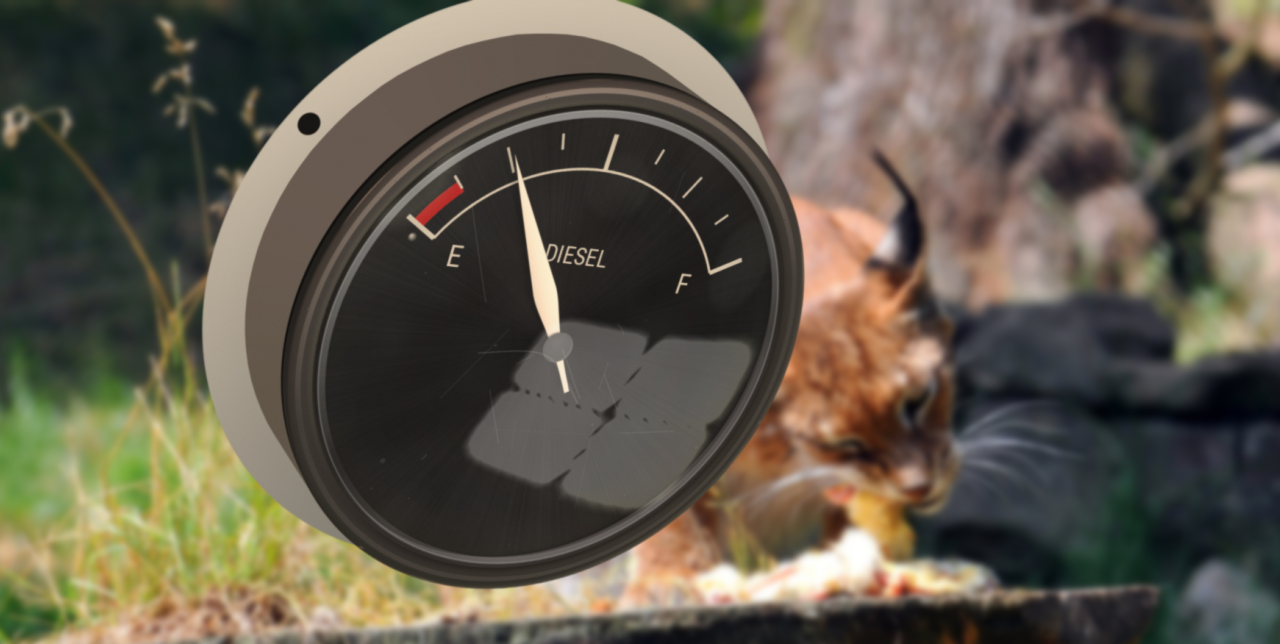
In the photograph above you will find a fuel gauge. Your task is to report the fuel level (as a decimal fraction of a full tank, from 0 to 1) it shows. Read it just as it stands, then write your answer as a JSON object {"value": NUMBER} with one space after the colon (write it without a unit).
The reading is {"value": 0.25}
